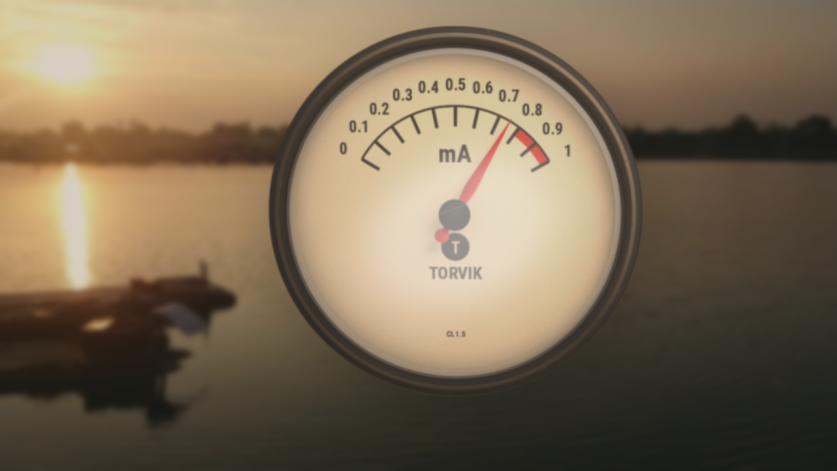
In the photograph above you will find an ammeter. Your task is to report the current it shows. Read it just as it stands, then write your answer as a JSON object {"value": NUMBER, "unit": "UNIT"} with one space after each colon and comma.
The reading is {"value": 0.75, "unit": "mA"}
